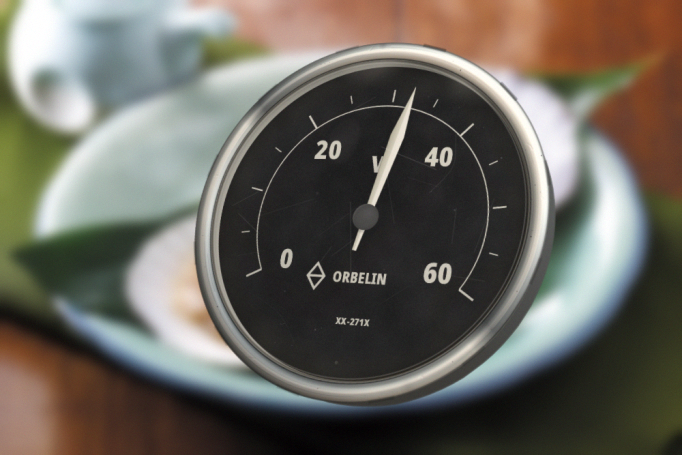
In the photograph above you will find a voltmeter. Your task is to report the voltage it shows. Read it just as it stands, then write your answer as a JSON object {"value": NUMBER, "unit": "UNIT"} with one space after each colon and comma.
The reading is {"value": 32.5, "unit": "V"}
